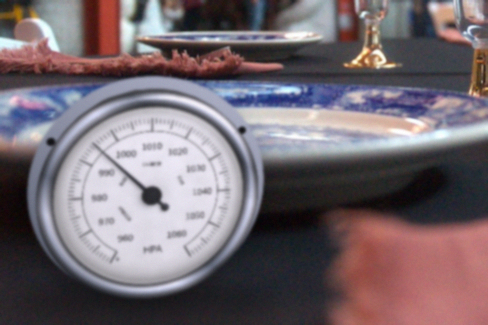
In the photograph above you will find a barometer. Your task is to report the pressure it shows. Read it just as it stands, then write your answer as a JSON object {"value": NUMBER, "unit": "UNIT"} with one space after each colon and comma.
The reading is {"value": 995, "unit": "hPa"}
